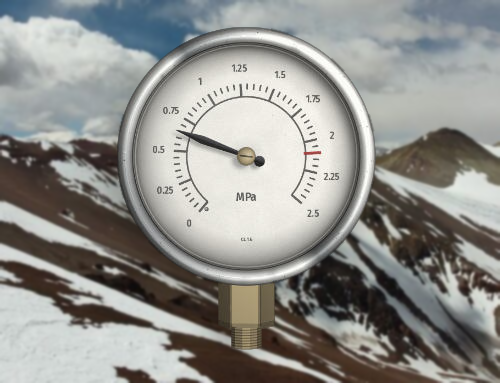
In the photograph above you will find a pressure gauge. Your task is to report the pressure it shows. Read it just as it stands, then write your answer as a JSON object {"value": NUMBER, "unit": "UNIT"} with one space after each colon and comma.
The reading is {"value": 0.65, "unit": "MPa"}
